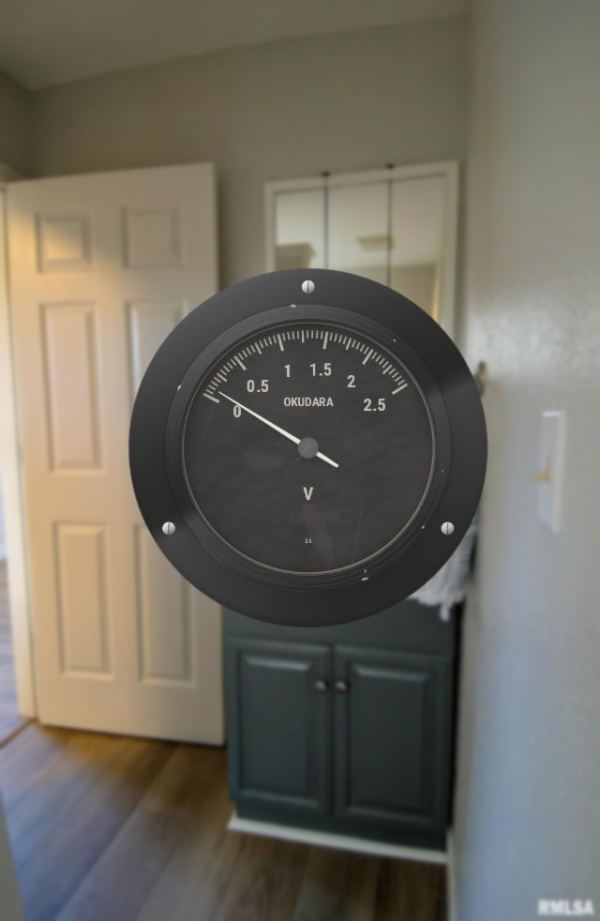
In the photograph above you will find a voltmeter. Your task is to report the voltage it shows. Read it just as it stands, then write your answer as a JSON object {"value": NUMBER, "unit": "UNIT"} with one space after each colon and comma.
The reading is {"value": 0.1, "unit": "V"}
